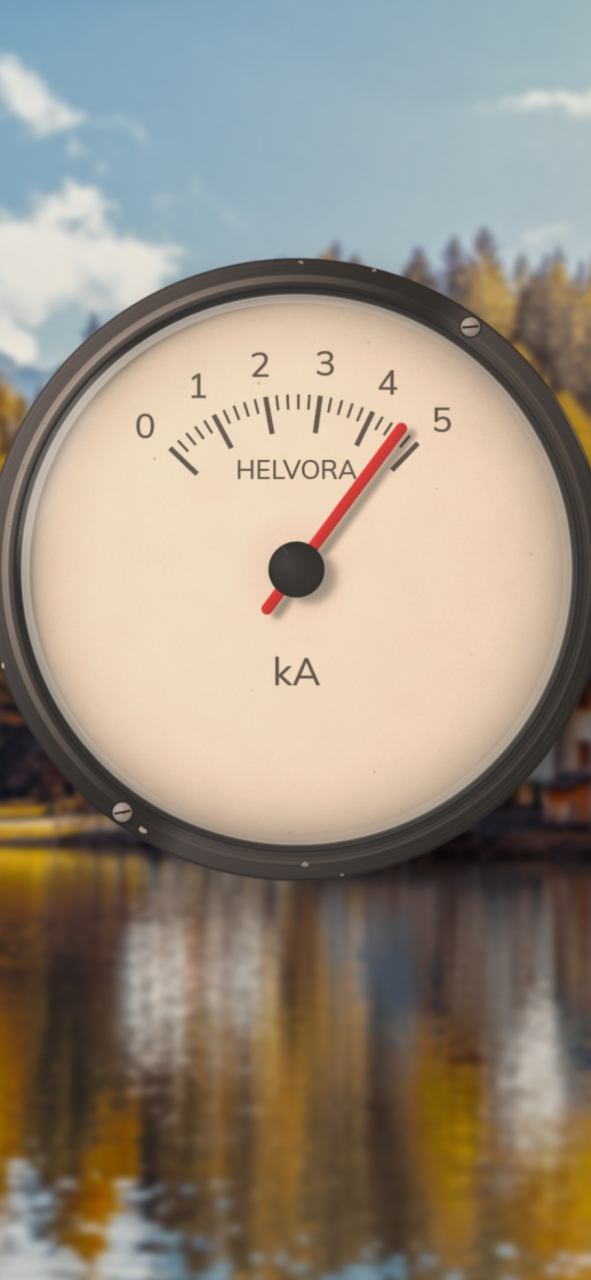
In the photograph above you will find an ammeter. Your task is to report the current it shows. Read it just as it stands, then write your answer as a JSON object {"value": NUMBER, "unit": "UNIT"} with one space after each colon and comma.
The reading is {"value": 4.6, "unit": "kA"}
